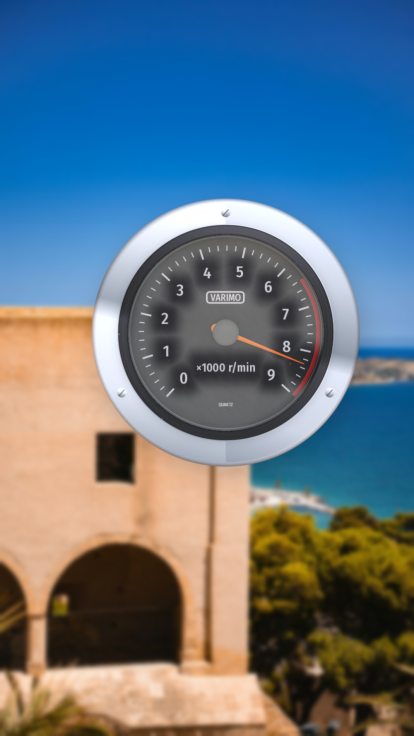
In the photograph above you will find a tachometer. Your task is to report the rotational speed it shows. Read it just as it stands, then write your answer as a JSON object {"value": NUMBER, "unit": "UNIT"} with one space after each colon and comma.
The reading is {"value": 8300, "unit": "rpm"}
